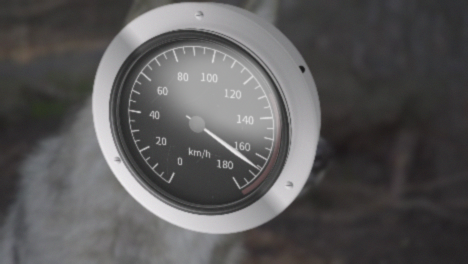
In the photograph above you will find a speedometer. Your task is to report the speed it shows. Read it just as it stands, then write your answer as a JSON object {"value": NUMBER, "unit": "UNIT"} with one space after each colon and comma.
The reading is {"value": 165, "unit": "km/h"}
